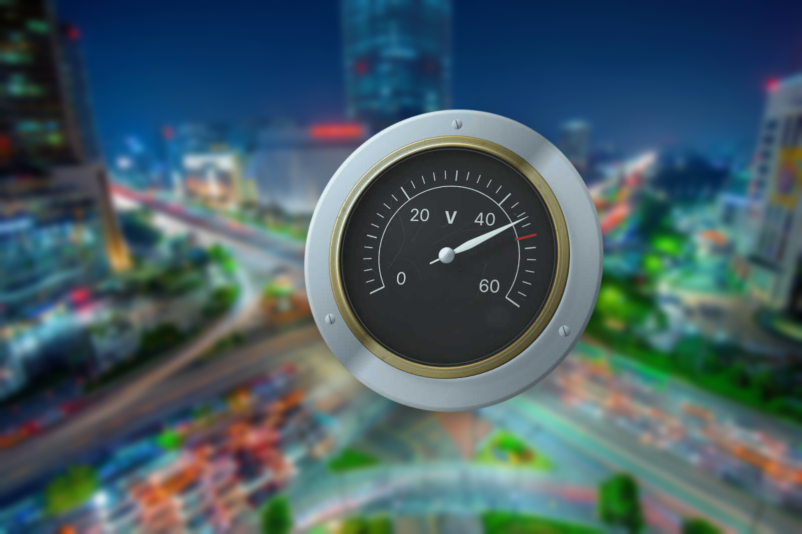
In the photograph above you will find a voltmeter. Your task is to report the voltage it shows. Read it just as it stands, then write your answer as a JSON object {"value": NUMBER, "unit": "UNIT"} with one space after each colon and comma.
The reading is {"value": 45, "unit": "V"}
